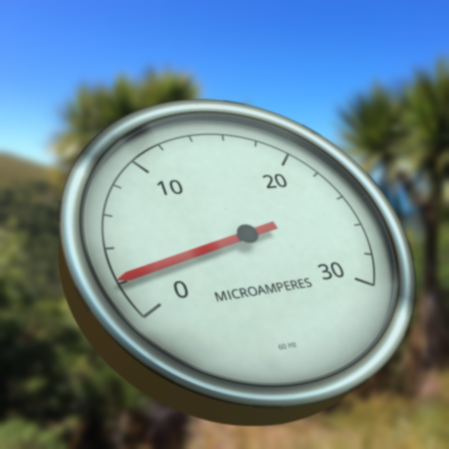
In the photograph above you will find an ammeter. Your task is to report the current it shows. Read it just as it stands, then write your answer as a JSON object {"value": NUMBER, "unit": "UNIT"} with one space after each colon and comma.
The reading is {"value": 2, "unit": "µA"}
